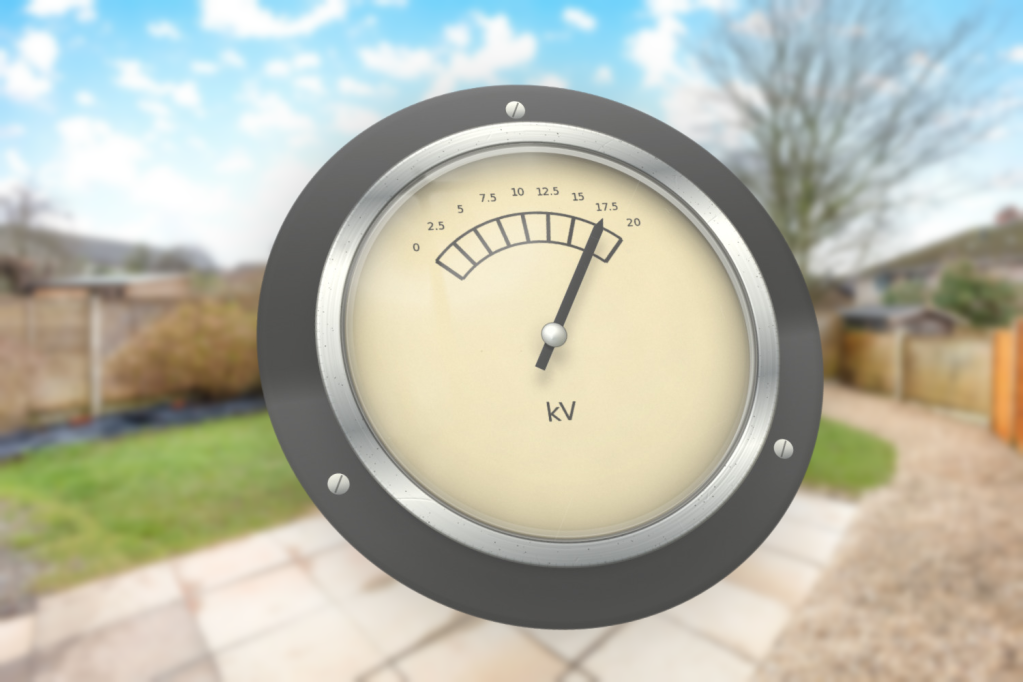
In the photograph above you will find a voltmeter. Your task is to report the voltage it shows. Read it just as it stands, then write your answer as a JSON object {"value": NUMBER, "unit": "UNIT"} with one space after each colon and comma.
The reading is {"value": 17.5, "unit": "kV"}
